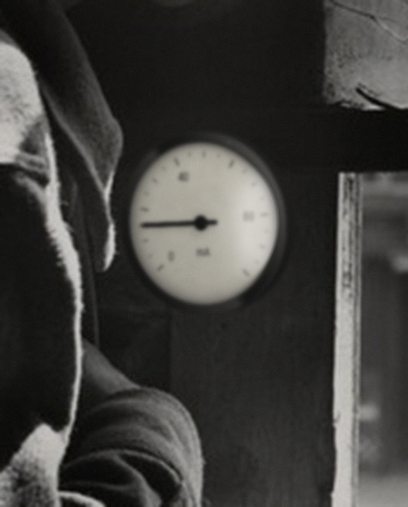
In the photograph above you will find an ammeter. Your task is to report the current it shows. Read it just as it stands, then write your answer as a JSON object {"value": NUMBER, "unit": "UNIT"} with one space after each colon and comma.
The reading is {"value": 15, "unit": "mA"}
